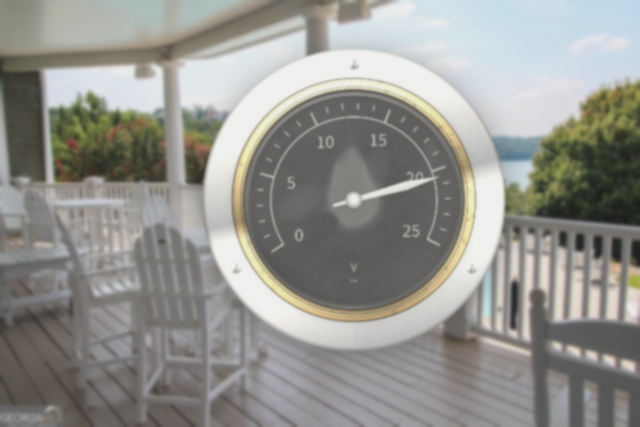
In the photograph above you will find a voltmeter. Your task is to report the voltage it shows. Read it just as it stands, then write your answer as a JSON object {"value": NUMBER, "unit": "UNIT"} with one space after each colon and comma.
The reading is {"value": 20.5, "unit": "V"}
